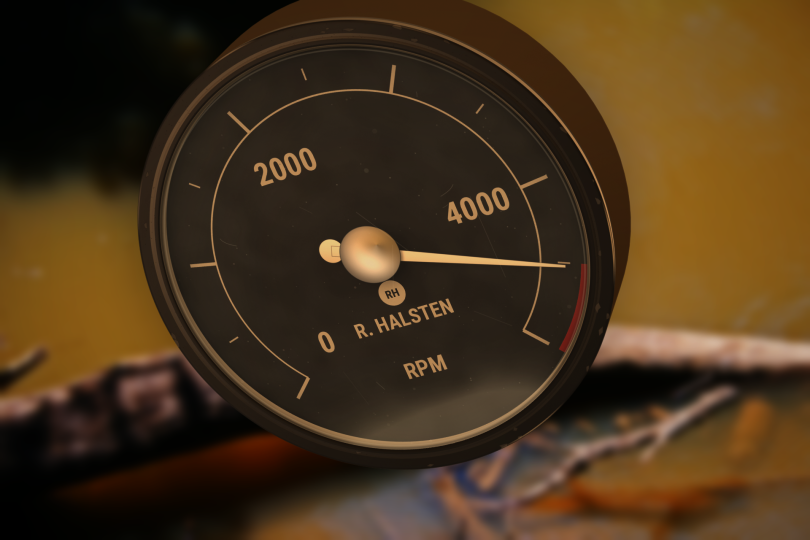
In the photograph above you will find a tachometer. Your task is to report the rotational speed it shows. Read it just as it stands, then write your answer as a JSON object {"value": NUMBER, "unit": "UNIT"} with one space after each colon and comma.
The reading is {"value": 4500, "unit": "rpm"}
